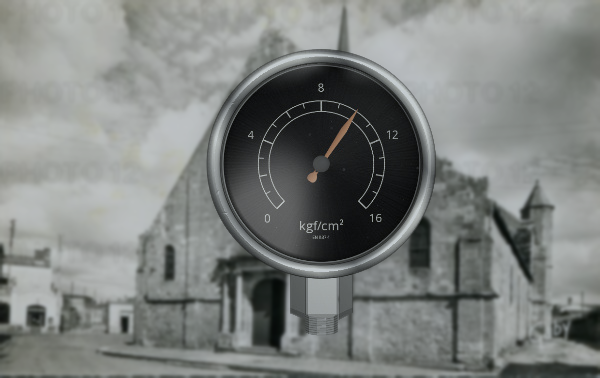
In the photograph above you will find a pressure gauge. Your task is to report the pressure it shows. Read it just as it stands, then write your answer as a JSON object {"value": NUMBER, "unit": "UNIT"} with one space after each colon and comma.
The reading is {"value": 10, "unit": "kg/cm²"}
